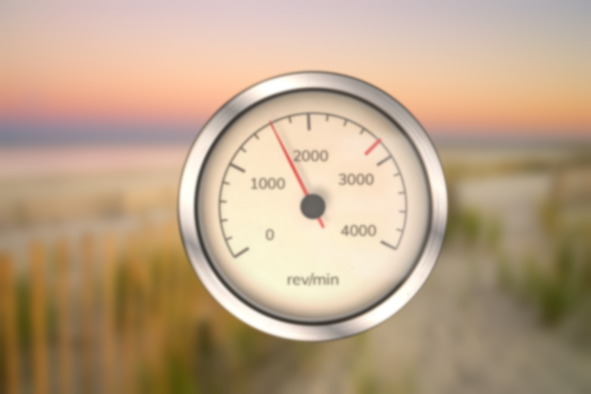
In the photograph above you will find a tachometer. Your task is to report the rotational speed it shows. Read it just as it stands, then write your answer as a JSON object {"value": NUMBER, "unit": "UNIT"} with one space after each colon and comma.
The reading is {"value": 1600, "unit": "rpm"}
